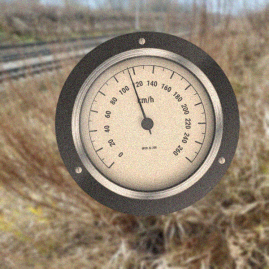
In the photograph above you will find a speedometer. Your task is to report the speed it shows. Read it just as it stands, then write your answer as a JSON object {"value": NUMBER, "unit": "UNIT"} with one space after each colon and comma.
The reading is {"value": 115, "unit": "km/h"}
